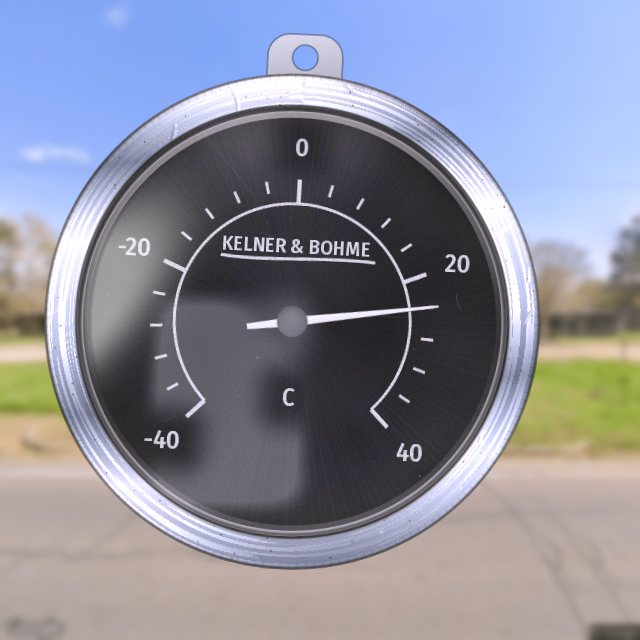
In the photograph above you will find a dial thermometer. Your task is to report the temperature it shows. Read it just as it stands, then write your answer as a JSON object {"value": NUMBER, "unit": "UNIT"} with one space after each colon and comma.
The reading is {"value": 24, "unit": "°C"}
